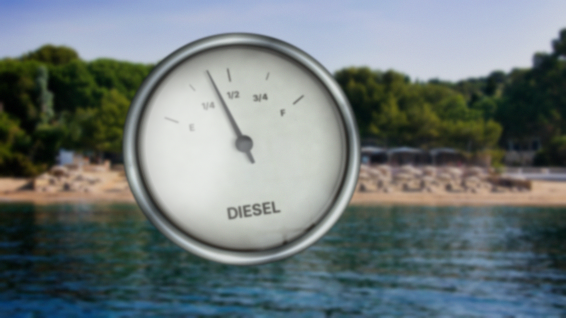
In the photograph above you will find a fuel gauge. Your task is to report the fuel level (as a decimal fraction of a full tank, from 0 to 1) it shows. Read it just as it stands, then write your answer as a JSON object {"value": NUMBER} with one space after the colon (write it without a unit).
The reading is {"value": 0.375}
